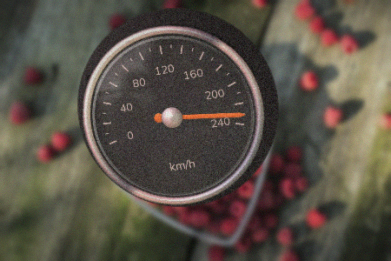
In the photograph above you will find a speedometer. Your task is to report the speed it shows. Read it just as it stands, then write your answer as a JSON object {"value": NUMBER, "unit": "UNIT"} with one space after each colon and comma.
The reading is {"value": 230, "unit": "km/h"}
